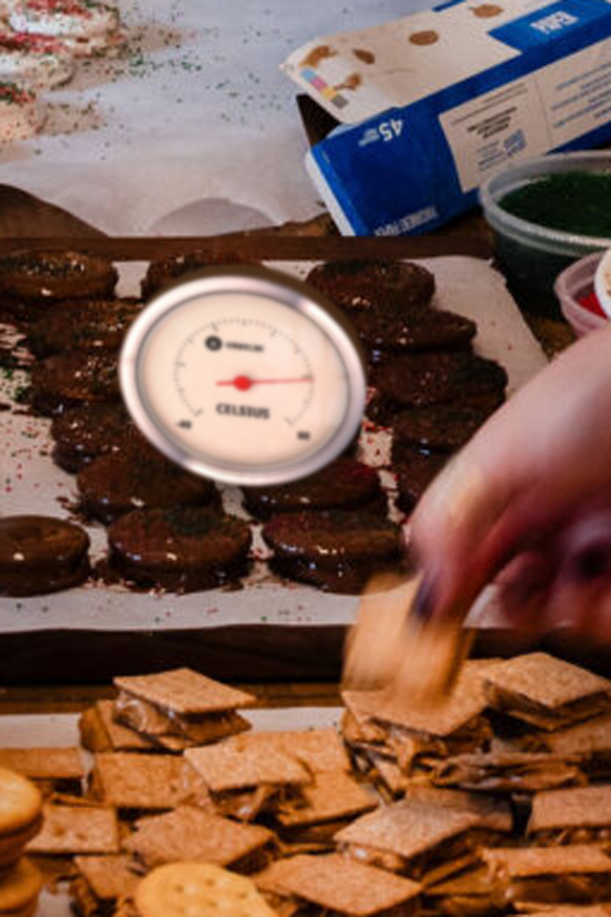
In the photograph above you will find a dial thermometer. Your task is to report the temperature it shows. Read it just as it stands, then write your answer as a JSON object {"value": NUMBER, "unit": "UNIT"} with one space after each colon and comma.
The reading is {"value": 40, "unit": "°C"}
